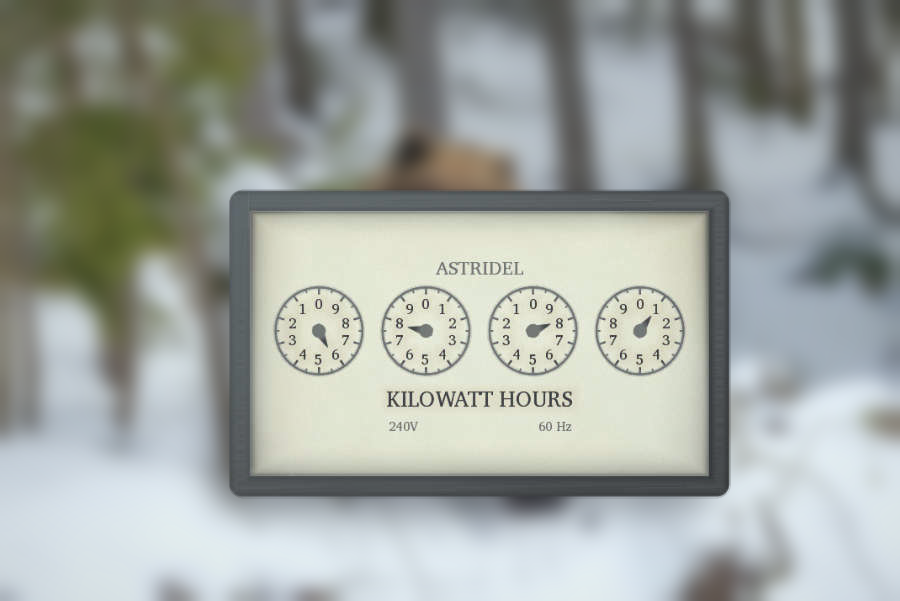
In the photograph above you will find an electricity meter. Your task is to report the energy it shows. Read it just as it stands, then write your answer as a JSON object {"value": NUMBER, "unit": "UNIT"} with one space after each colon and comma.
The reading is {"value": 5781, "unit": "kWh"}
